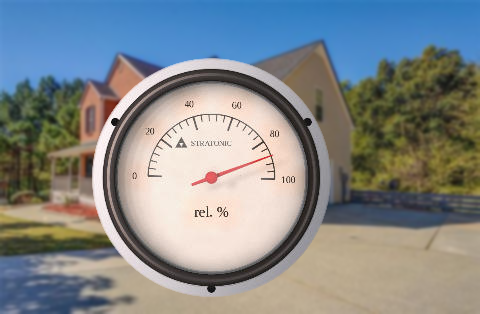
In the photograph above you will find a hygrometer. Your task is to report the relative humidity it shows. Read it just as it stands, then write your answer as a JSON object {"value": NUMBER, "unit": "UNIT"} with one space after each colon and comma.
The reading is {"value": 88, "unit": "%"}
